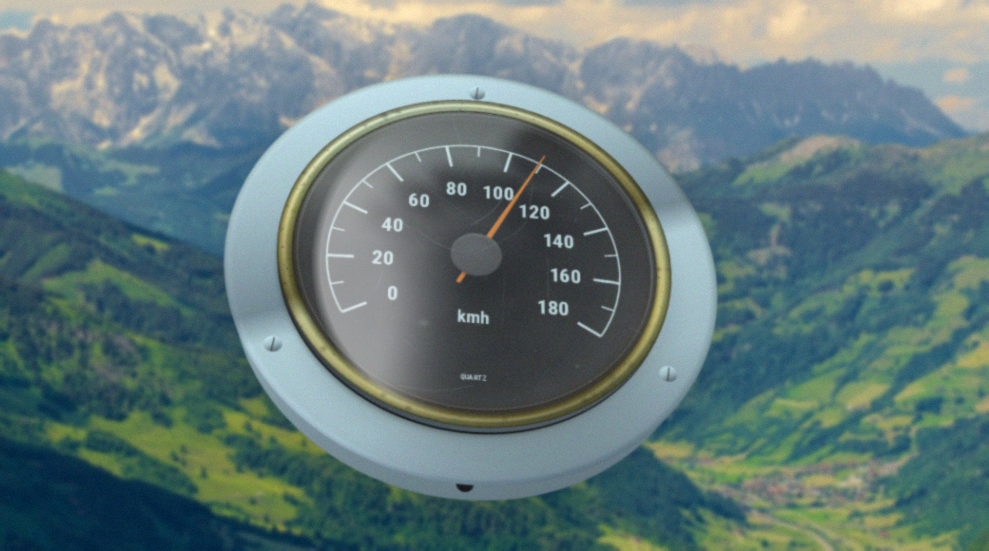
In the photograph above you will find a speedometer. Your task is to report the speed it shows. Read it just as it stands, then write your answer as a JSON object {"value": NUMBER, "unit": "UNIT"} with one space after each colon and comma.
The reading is {"value": 110, "unit": "km/h"}
